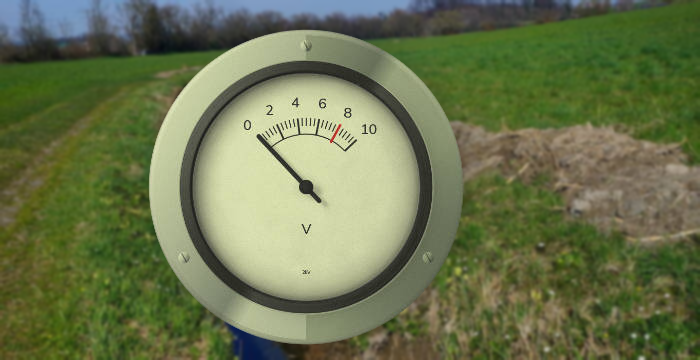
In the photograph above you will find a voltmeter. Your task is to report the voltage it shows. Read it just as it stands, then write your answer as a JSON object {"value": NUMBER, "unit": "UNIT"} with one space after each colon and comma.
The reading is {"value": 0, "unit": "V"}
